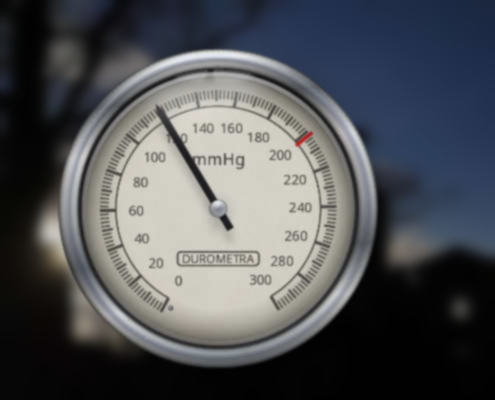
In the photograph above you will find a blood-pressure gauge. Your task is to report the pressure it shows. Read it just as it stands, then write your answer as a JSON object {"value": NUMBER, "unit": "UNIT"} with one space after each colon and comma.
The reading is {"value": 120, "unit": "mmHg"}
